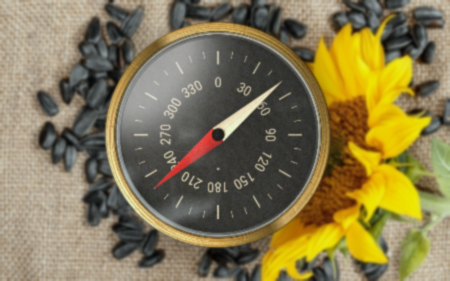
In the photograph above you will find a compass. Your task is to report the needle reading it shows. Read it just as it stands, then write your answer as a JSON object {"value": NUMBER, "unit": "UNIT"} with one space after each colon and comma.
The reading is {"value": 230, "unit": "°"}
